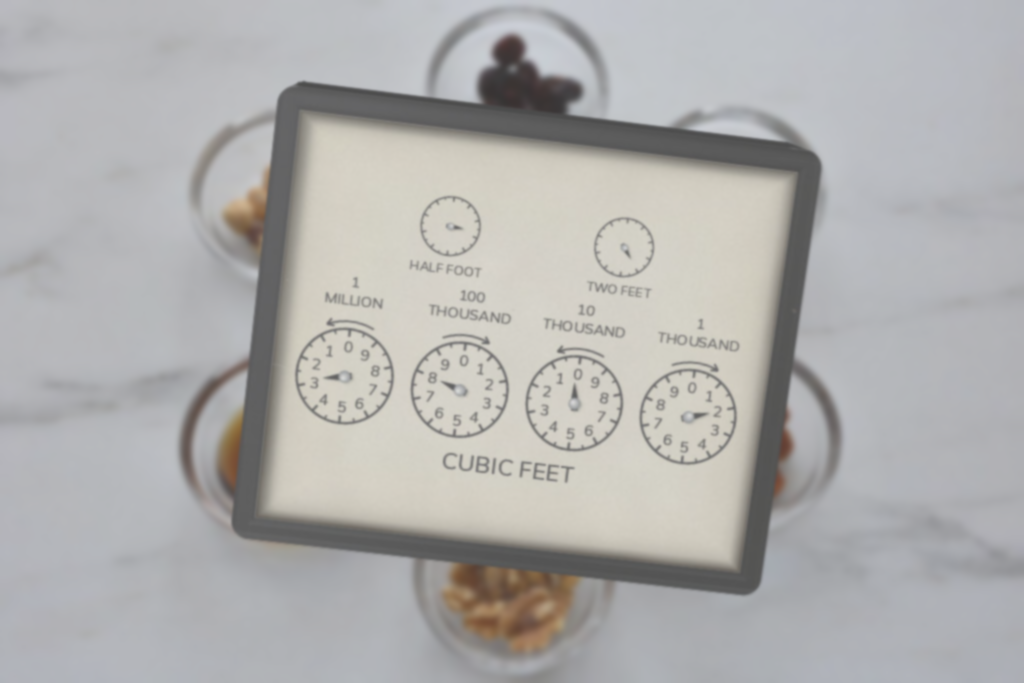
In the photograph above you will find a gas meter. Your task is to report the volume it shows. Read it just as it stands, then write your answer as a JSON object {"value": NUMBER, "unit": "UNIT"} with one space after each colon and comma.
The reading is {"value": 280200, "unit": "ft³"}
